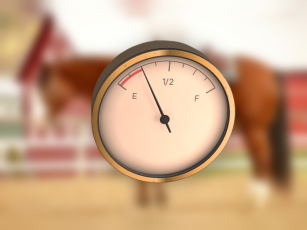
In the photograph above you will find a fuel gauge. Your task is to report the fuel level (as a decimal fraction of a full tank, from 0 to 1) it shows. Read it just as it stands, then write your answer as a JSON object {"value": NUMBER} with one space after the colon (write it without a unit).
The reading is {"value": 0.25}
